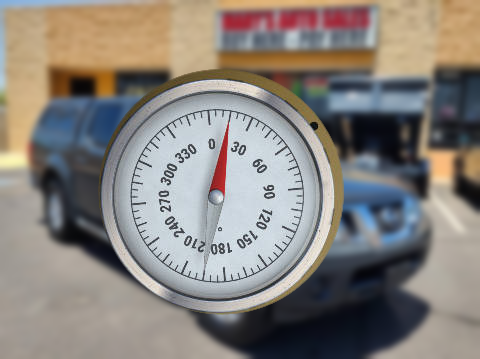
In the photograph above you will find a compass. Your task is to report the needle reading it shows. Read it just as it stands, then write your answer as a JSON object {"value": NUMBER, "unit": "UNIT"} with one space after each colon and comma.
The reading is {"value": 15, "unit": "°"}
